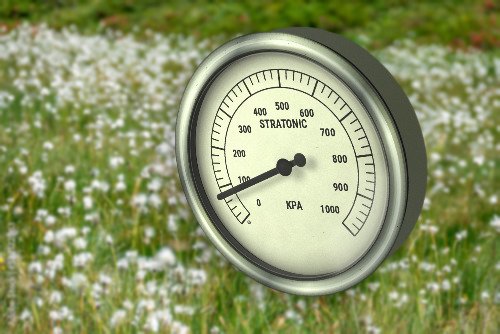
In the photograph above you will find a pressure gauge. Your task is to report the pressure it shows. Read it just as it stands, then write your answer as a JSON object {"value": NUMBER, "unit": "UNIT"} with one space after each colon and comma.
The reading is {"value": 80, "unit": "kPa"}
